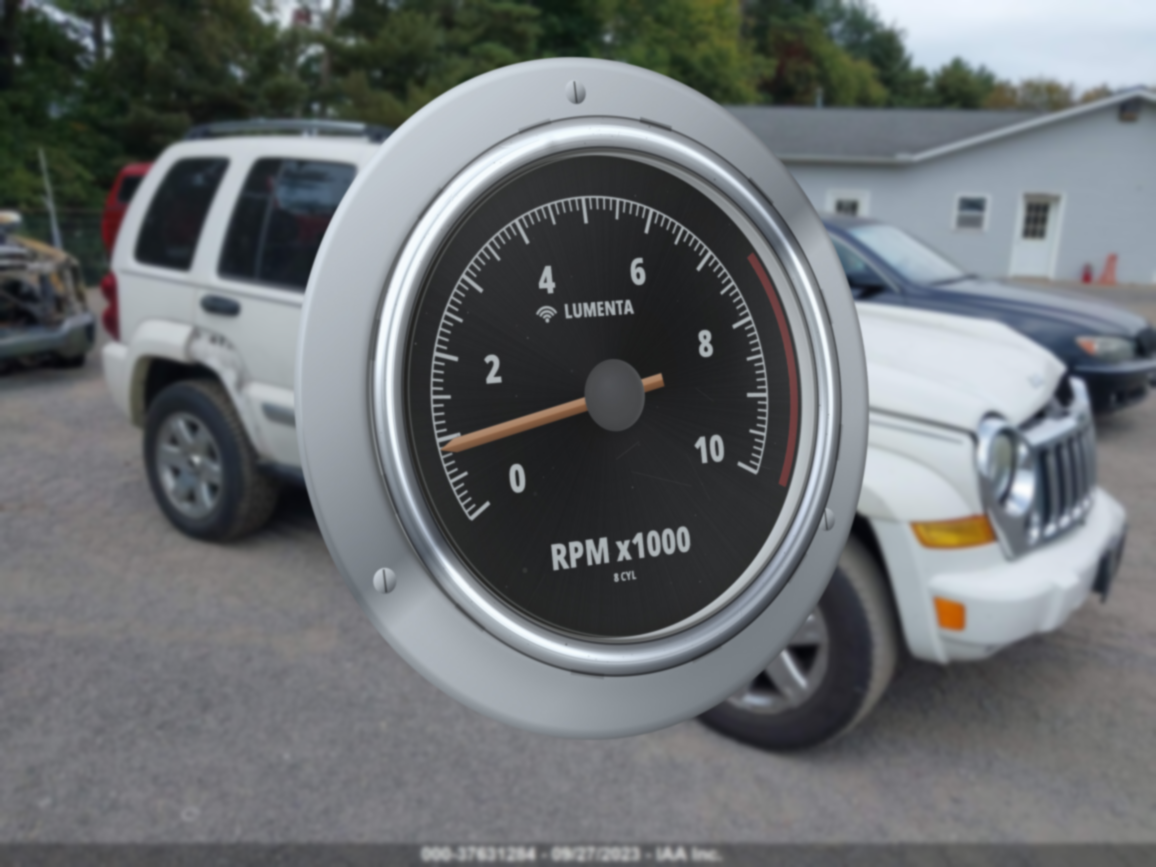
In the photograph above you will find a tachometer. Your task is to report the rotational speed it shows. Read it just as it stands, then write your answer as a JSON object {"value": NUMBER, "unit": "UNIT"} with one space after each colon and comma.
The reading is {"value": 900, "unit": "rpm"}
